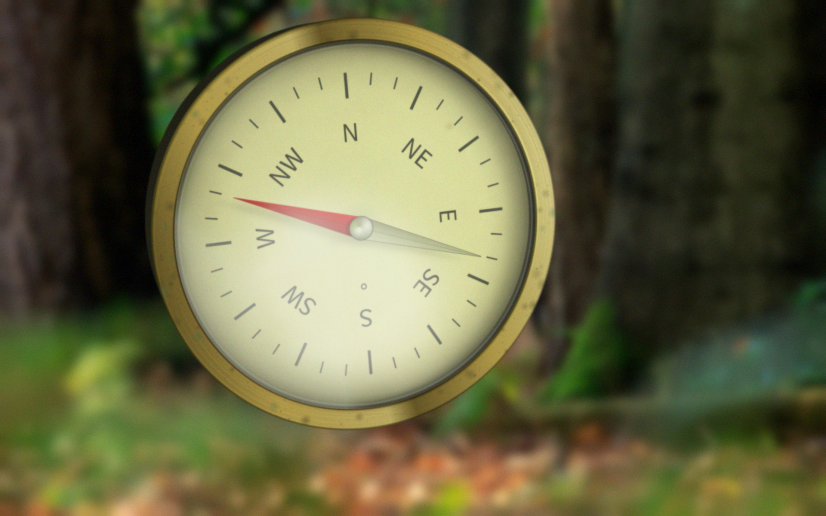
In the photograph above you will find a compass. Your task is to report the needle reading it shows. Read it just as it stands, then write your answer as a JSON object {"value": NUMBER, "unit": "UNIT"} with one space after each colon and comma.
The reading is {"value": 290, "unit": "°"}
